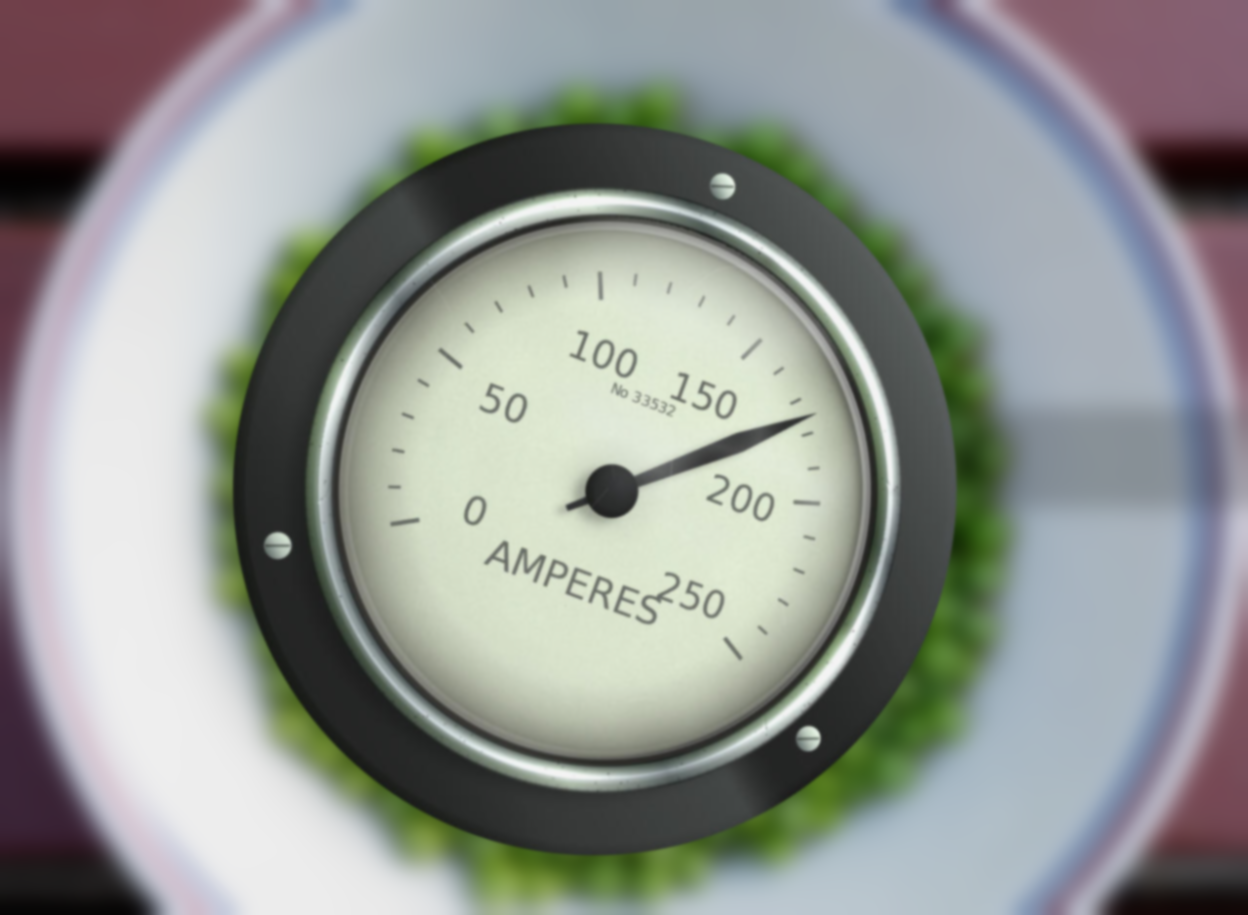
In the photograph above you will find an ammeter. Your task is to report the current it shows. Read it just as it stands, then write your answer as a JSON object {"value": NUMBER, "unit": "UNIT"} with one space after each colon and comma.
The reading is {"value": 175, "unit": "A"}
